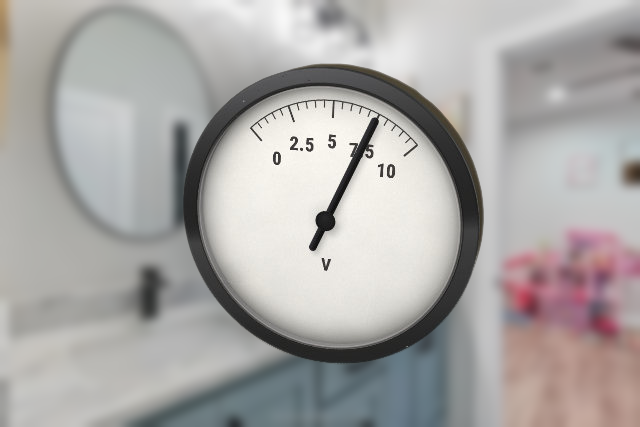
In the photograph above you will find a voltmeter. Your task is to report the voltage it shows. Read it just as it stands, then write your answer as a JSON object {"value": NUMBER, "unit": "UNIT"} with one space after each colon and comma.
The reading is {"value": 7.5, "unit": "V"}
